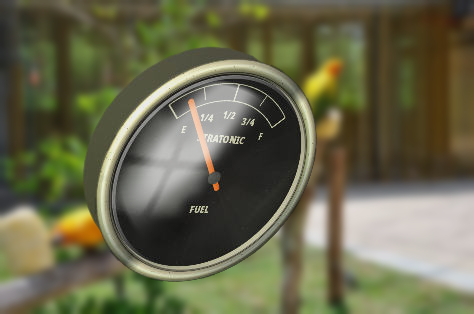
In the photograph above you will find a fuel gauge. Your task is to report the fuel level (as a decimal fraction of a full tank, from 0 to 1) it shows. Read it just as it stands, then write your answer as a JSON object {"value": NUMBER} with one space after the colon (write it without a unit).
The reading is {"value": 0.125}
